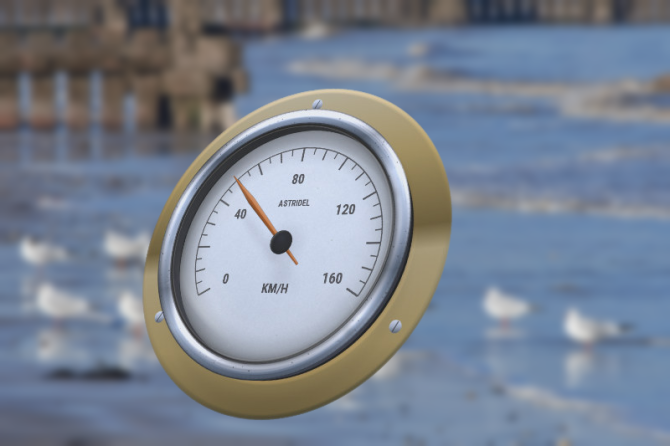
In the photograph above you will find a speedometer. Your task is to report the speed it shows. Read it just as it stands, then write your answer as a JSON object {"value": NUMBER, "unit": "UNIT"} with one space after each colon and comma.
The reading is {"value": 50, "unit": "km/h"}
